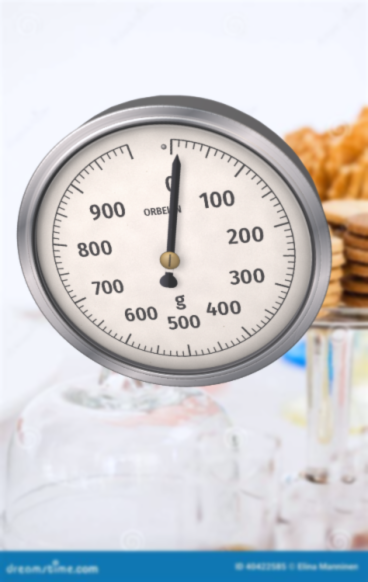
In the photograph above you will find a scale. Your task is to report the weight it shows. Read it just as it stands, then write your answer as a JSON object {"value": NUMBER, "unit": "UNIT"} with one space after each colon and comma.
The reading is {"value": 10, "unit": "g"}
